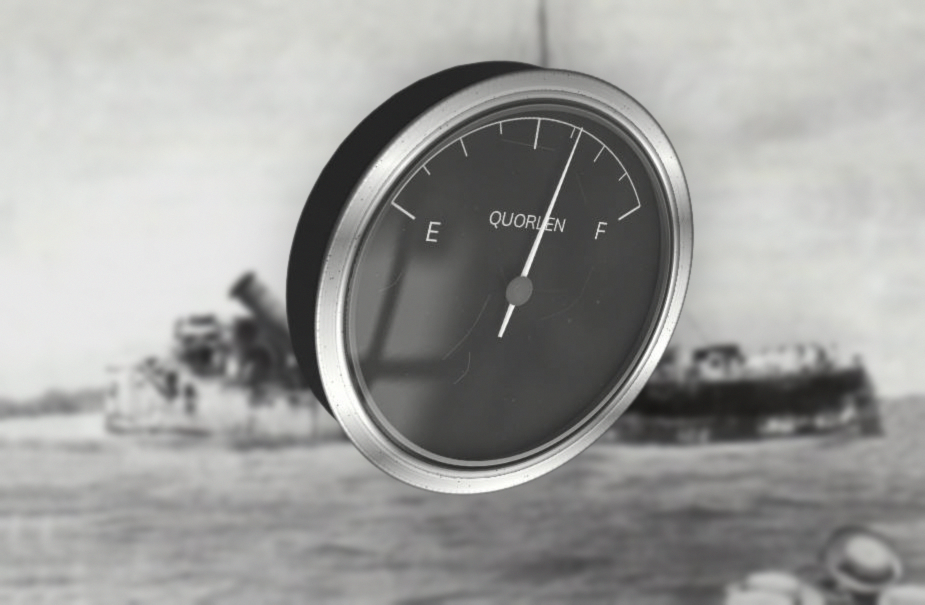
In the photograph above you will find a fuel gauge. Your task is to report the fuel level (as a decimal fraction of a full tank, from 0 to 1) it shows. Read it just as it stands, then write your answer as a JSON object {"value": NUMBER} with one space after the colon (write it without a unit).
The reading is {"value": 0.625}
